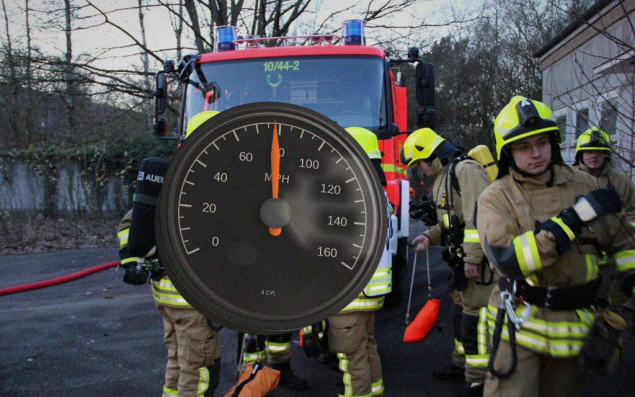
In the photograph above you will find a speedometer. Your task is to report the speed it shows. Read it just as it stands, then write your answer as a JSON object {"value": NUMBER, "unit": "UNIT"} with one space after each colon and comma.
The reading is {"value": 77.5, "unit": "mph"}
